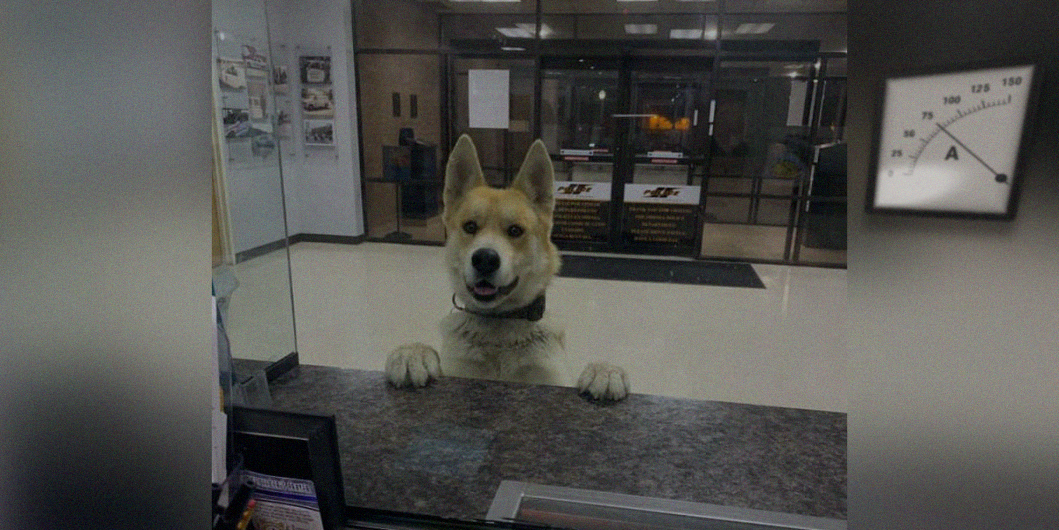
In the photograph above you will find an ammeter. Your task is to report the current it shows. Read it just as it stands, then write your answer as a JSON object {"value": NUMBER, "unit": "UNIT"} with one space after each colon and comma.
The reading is {"value": 75, "unit": "A"}
